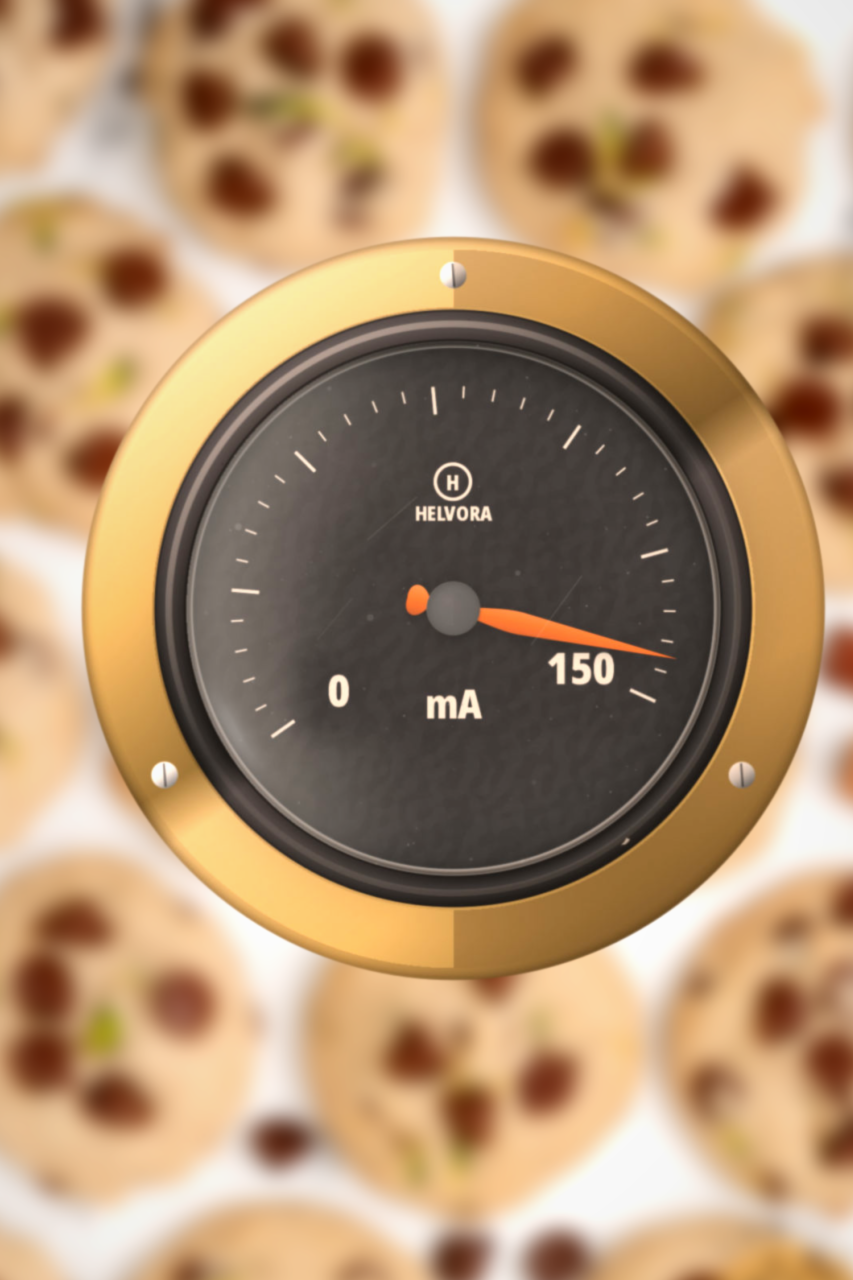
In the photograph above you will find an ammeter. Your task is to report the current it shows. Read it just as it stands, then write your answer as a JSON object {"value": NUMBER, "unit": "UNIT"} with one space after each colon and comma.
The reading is {"value": 142.5, "unit": "mA"}
